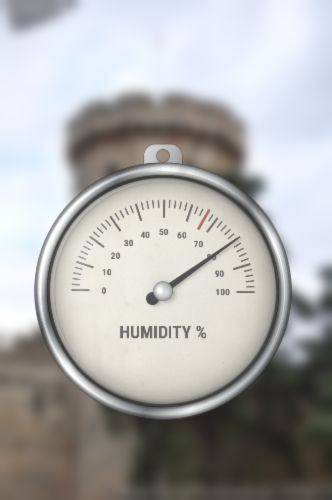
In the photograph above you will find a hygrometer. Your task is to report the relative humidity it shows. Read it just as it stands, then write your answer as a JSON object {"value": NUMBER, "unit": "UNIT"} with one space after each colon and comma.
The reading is {"value": 80, "unit": "%"}
